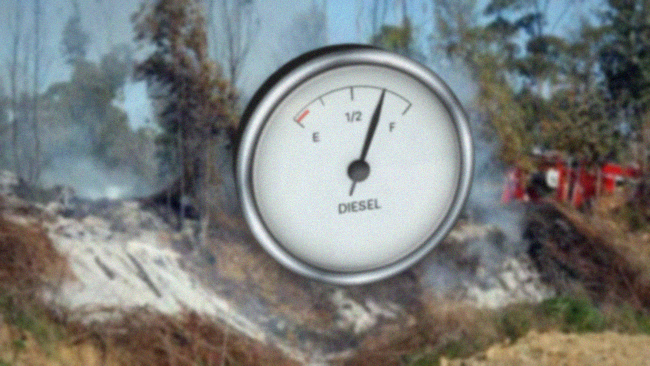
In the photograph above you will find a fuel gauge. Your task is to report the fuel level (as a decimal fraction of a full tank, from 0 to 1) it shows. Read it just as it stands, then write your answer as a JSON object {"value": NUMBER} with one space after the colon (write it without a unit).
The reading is {"value": 0.75}
